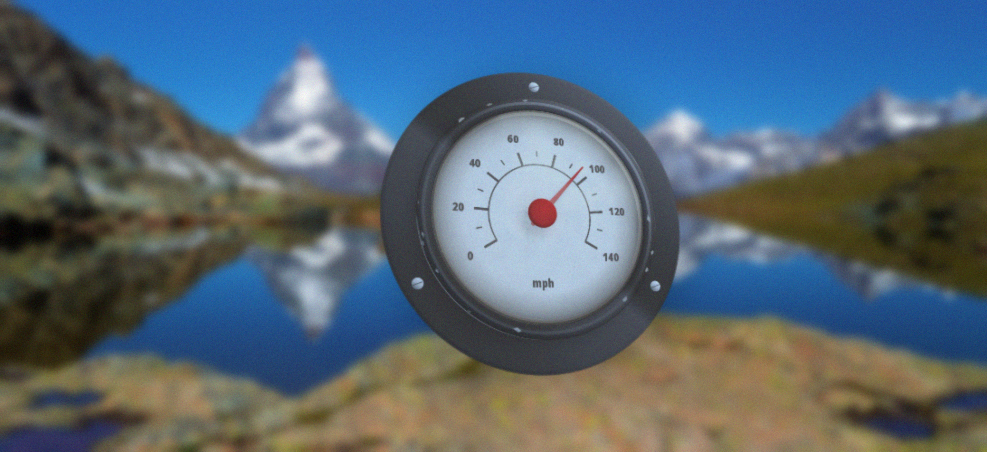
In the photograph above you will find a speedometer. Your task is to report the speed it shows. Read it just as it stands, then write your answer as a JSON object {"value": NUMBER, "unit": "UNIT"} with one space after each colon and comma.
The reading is {"value": 95, "unit": "mph"}
